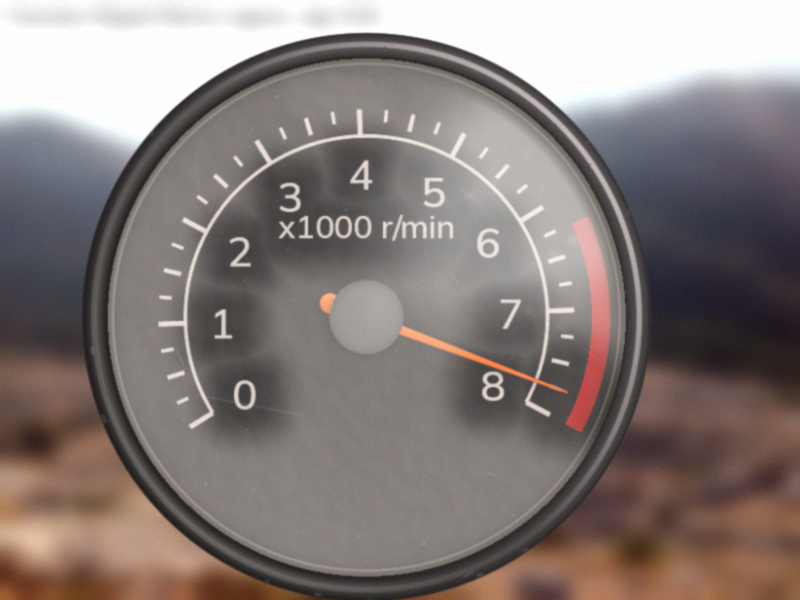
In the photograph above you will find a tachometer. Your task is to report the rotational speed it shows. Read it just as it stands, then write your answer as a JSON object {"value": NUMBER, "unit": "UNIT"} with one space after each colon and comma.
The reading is {"value": 7750, "unit": "rpm"}
